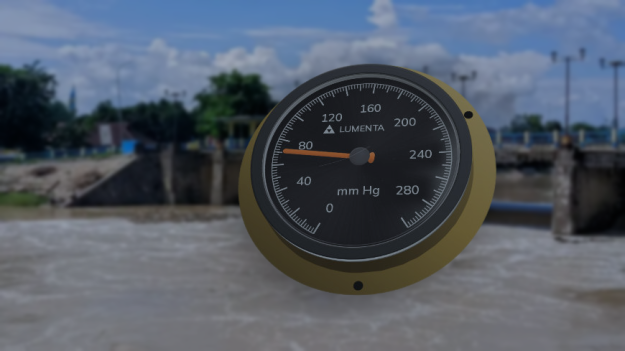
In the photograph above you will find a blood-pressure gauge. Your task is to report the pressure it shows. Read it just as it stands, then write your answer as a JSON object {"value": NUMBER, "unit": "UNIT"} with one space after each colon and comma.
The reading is {"value": 70, "unit": "mmHg"}
